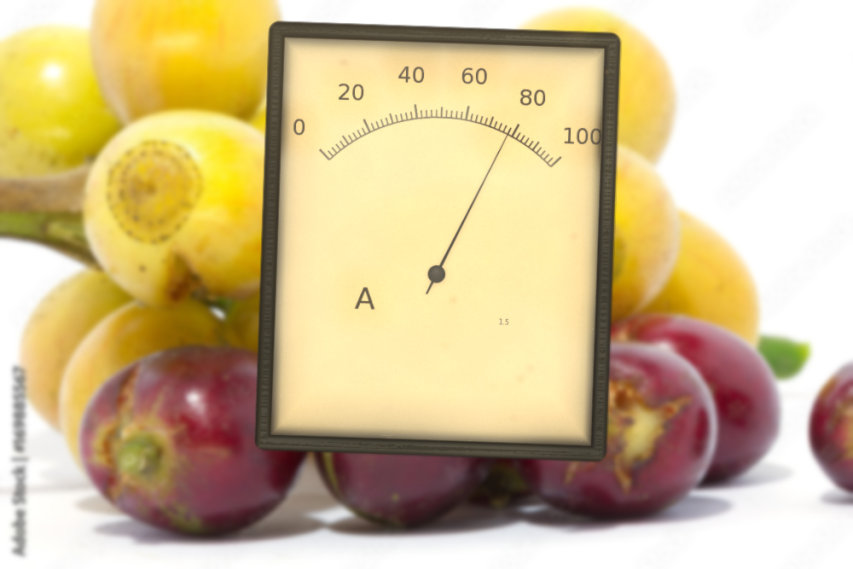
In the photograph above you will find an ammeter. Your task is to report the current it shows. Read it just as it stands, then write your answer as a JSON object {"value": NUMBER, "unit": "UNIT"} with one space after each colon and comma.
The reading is {"value": 78, "unit": "A"}
